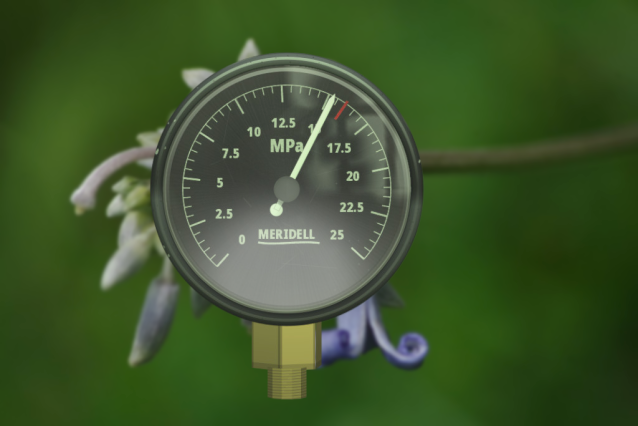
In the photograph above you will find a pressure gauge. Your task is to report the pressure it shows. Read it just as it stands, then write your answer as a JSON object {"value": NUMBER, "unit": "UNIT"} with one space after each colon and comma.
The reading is {"value": 15.25, "unit": "MPa"}
